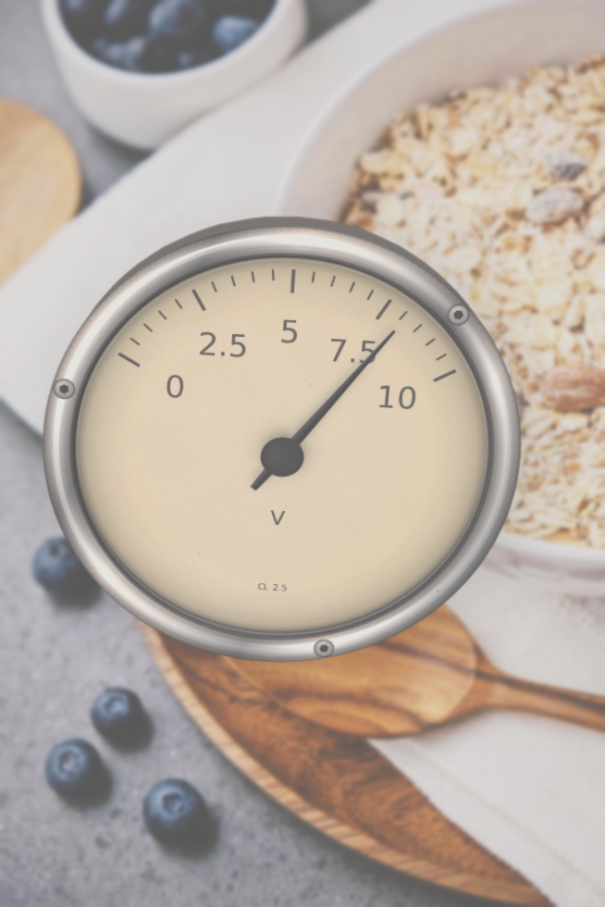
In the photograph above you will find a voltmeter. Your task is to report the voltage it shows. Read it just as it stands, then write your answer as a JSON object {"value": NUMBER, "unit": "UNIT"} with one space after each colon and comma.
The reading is {"value": 8, "unit": "V"}
